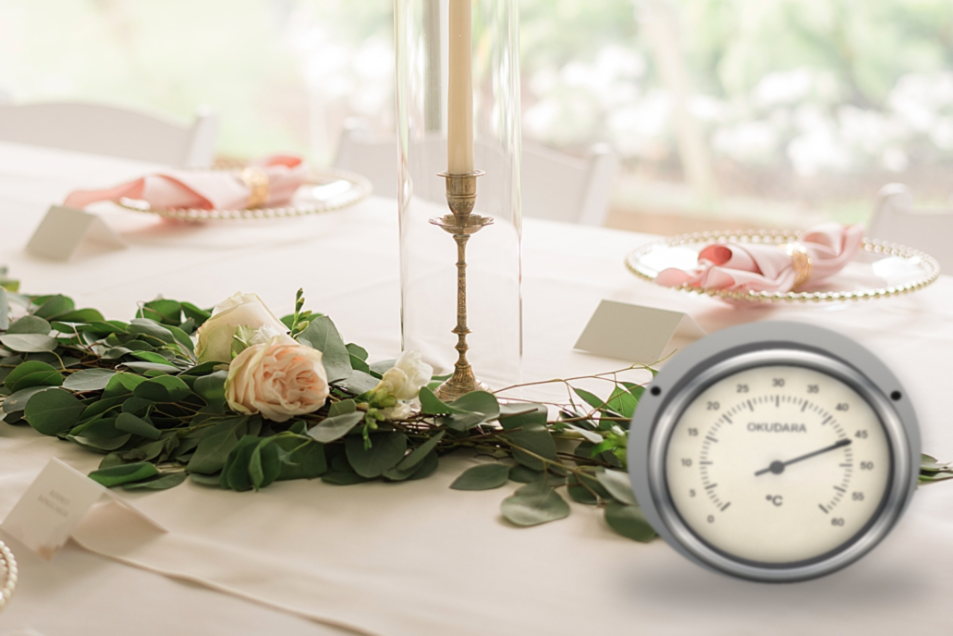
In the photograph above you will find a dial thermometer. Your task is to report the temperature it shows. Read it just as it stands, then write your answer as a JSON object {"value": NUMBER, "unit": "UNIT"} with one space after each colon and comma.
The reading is {"value": 45, "unit": "°C"}
